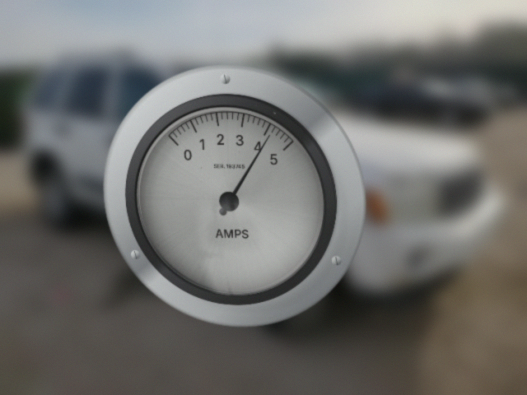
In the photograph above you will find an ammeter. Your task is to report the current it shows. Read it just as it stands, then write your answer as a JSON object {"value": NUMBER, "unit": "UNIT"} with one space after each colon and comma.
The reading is {"value": 4.2, "unit": "A"}
